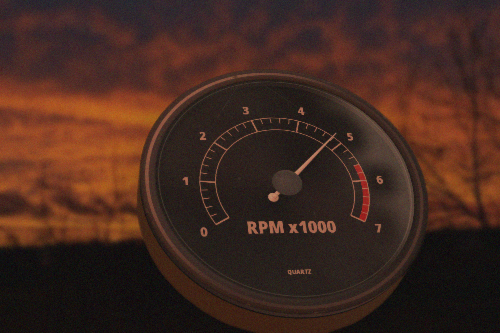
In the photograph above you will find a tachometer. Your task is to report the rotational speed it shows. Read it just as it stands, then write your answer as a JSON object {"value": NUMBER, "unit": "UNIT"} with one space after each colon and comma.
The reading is {"value": 4800, "unit": "rpm"}
